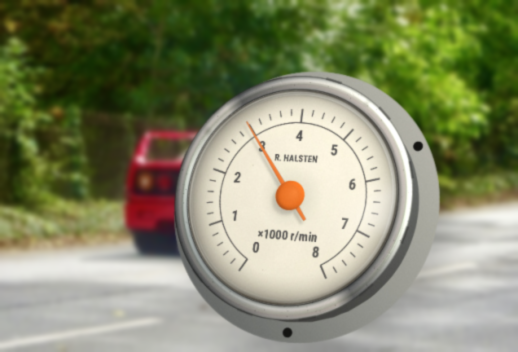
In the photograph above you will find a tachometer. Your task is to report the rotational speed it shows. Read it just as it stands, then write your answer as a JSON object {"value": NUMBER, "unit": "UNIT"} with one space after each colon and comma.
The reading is {"value": 3000, "unit": "rpm"}
